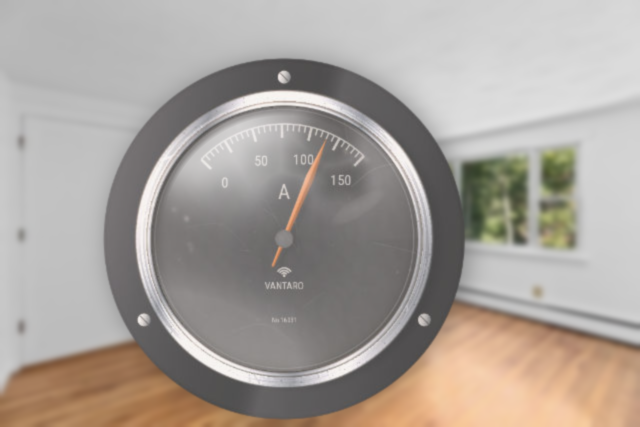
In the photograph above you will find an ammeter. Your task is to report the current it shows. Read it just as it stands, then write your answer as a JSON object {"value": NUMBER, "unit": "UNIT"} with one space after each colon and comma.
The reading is {"value": 115, "unit": "A"}
